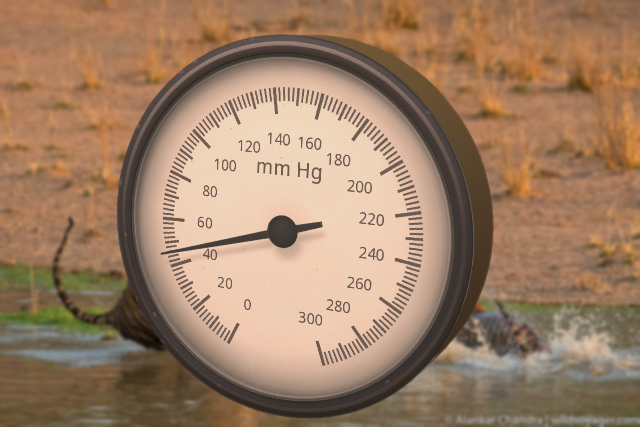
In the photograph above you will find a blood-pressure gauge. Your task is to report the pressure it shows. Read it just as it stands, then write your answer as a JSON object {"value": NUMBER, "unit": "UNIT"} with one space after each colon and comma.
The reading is {"value": 46, "unit": "mmHg"}
